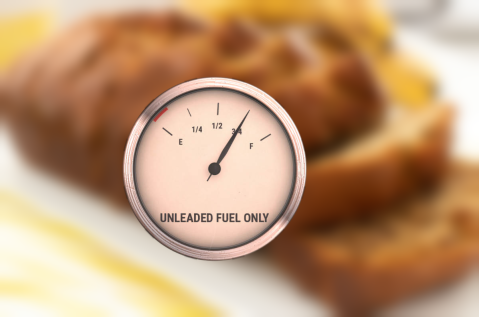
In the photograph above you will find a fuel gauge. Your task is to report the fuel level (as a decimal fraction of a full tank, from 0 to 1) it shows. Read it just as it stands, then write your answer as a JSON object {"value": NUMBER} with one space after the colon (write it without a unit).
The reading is {"value": 0.75}
